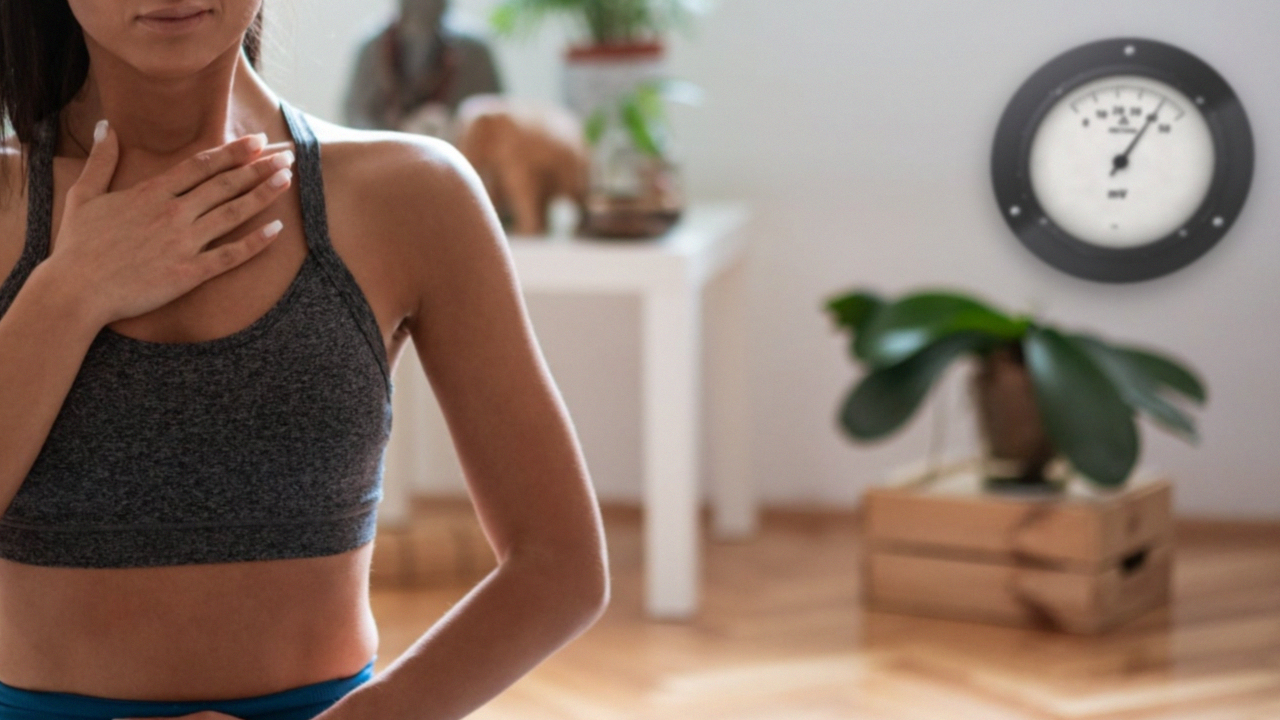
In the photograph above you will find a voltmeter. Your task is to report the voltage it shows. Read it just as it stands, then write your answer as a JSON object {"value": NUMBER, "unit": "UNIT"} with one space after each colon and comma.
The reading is {"value": 40, "unit": "mV"}
